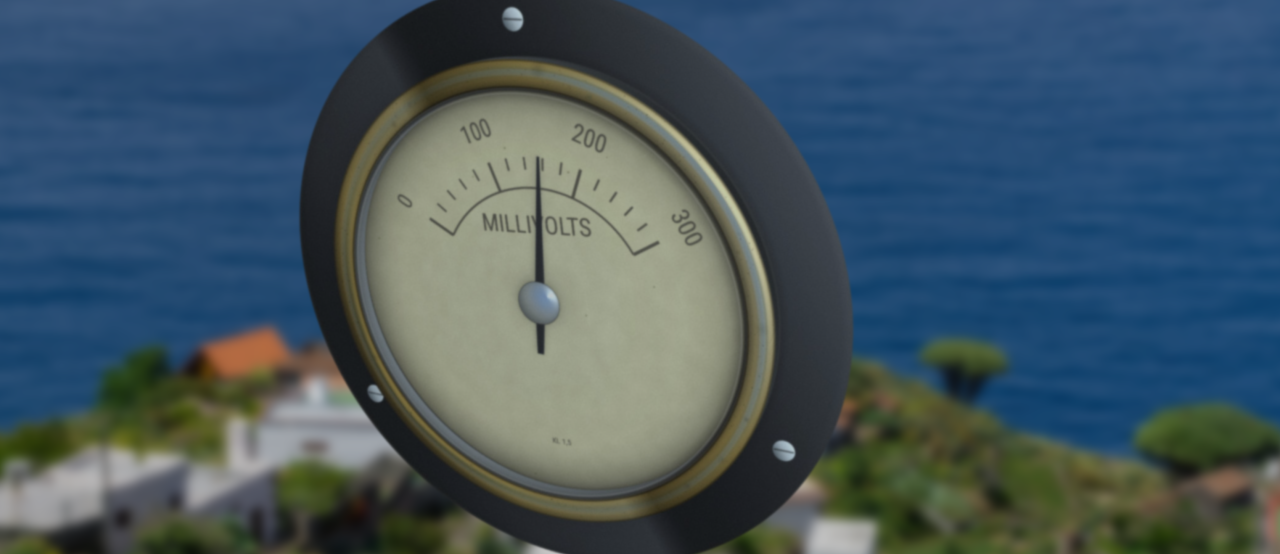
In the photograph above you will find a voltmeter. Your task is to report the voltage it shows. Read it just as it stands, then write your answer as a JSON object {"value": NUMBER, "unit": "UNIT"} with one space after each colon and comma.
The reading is {"value": 160, "unit": "mV"}
